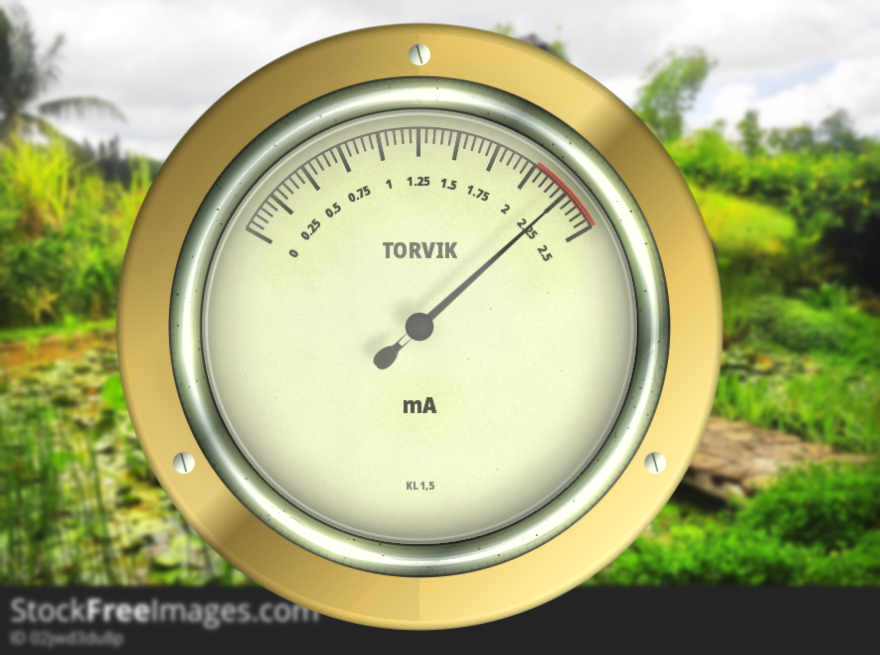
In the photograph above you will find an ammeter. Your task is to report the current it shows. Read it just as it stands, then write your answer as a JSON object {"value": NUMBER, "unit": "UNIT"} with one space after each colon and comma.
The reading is {"value": 2.25, "unit": "mA"}
